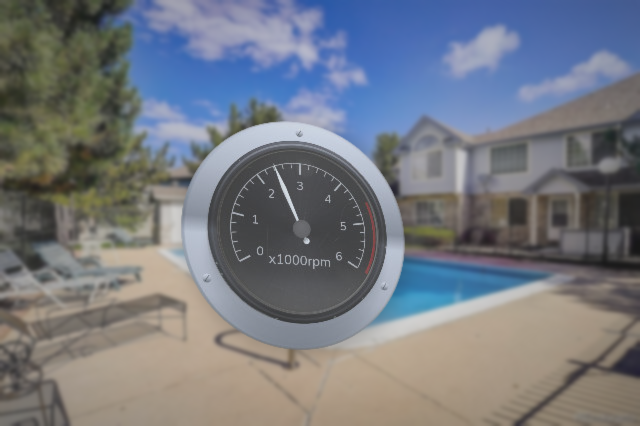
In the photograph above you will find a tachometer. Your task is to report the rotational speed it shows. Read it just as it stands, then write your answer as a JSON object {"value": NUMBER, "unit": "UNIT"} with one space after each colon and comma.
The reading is {"value": 2400, "unit": "rpm"}
